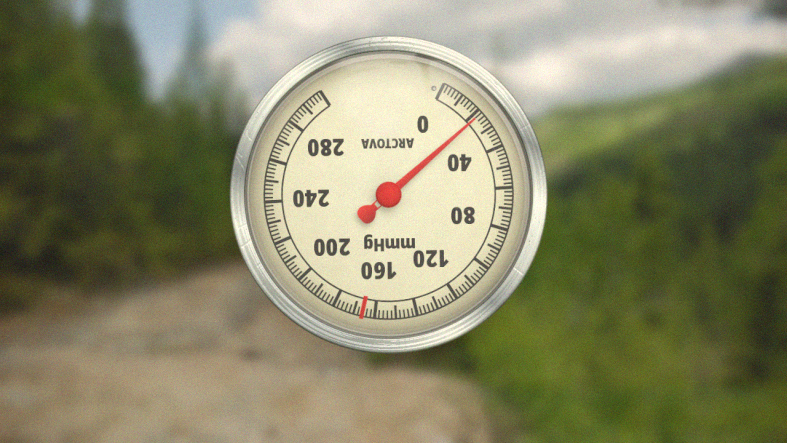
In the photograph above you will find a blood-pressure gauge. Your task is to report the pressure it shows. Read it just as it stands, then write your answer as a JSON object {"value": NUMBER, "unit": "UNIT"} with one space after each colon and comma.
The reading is {"value": 22, "unit": "mmHg"}
